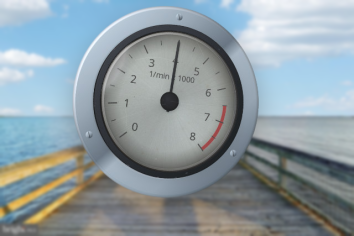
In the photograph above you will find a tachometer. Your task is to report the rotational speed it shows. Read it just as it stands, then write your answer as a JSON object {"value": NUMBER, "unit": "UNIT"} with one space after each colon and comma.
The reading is {"value": 4000, "unit": "rpm"}
